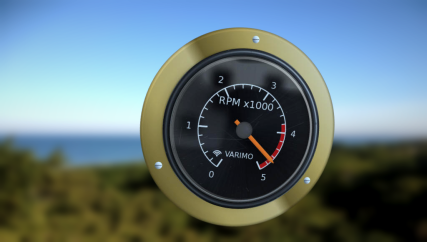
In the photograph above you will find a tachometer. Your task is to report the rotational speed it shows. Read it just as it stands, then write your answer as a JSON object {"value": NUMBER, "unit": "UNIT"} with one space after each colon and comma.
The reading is {"value": 4700, "unit": "rpm"}
